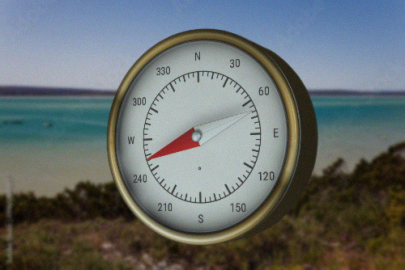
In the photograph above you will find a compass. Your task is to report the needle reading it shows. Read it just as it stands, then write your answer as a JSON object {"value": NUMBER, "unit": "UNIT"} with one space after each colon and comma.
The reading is {"value": 250, "unit": "°"}
